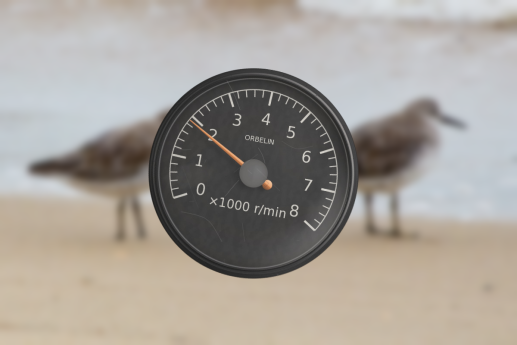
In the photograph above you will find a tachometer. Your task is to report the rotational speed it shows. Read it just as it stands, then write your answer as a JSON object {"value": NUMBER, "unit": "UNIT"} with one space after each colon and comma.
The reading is {"value": 1900, "unit": "rpm"}
